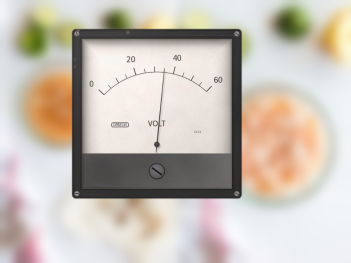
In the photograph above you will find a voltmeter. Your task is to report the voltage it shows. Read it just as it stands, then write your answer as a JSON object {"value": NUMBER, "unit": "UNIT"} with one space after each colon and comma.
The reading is {"value": 35, "unit": "V"}
